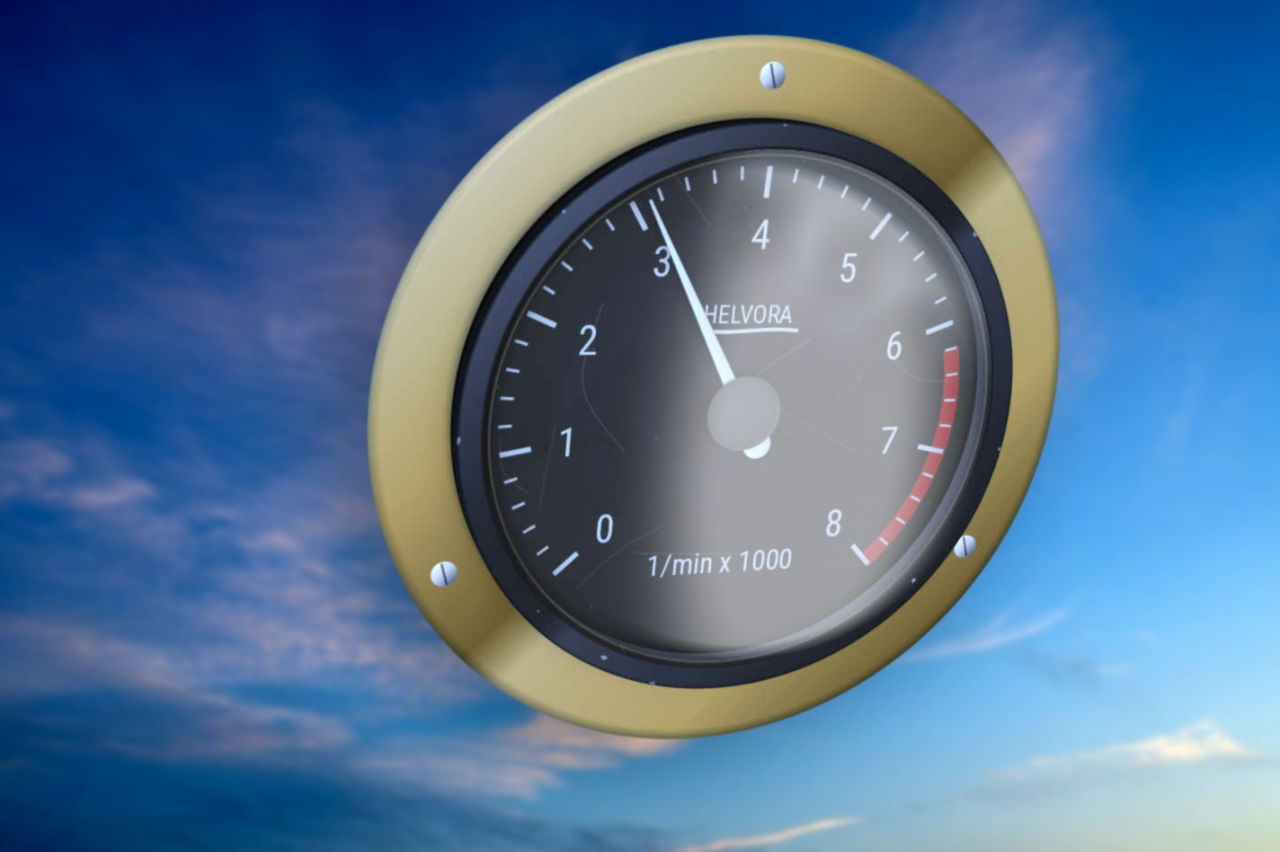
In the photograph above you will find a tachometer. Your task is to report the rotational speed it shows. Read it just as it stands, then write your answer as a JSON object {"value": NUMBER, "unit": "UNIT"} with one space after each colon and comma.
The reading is {"value": 3100, "unit": "rpm"}
